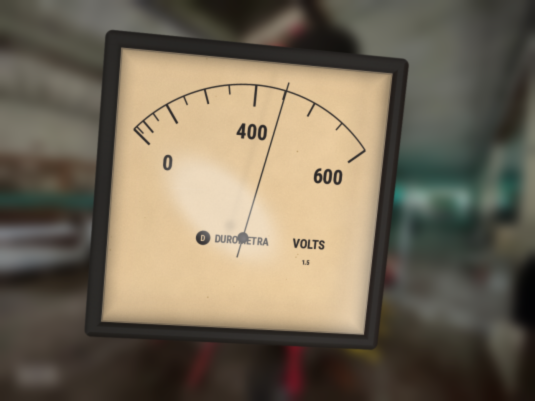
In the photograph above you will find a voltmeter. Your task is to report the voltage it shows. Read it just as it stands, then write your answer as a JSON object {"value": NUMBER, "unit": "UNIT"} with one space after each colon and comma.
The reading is {"value": 450, "unit": "V"}
